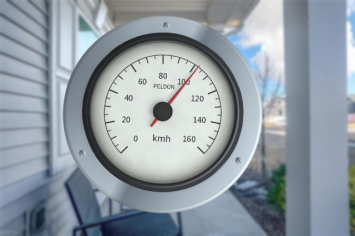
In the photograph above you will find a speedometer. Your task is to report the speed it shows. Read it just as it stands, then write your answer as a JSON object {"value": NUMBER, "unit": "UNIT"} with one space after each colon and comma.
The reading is {"value": 102.5, "unit": "km/h"}
